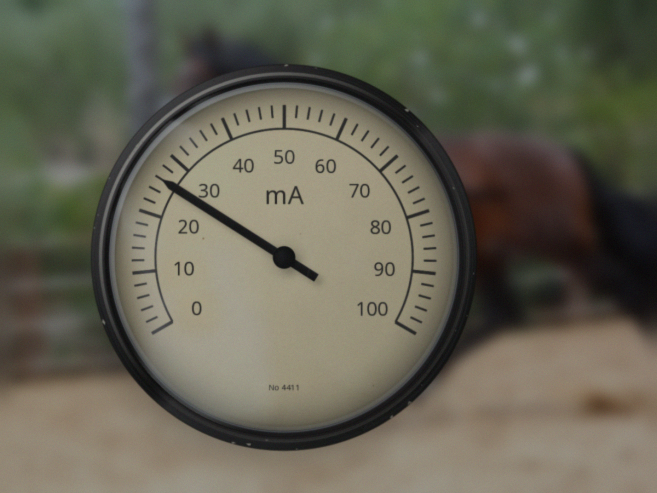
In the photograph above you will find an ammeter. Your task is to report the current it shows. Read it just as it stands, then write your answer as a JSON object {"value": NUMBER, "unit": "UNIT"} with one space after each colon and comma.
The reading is {"value": 26, "unit": "mA"}
